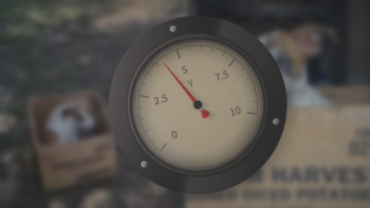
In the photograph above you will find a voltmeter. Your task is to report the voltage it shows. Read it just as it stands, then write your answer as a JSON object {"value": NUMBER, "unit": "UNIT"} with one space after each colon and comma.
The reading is {"value": 4.25, "unit": "V"}
